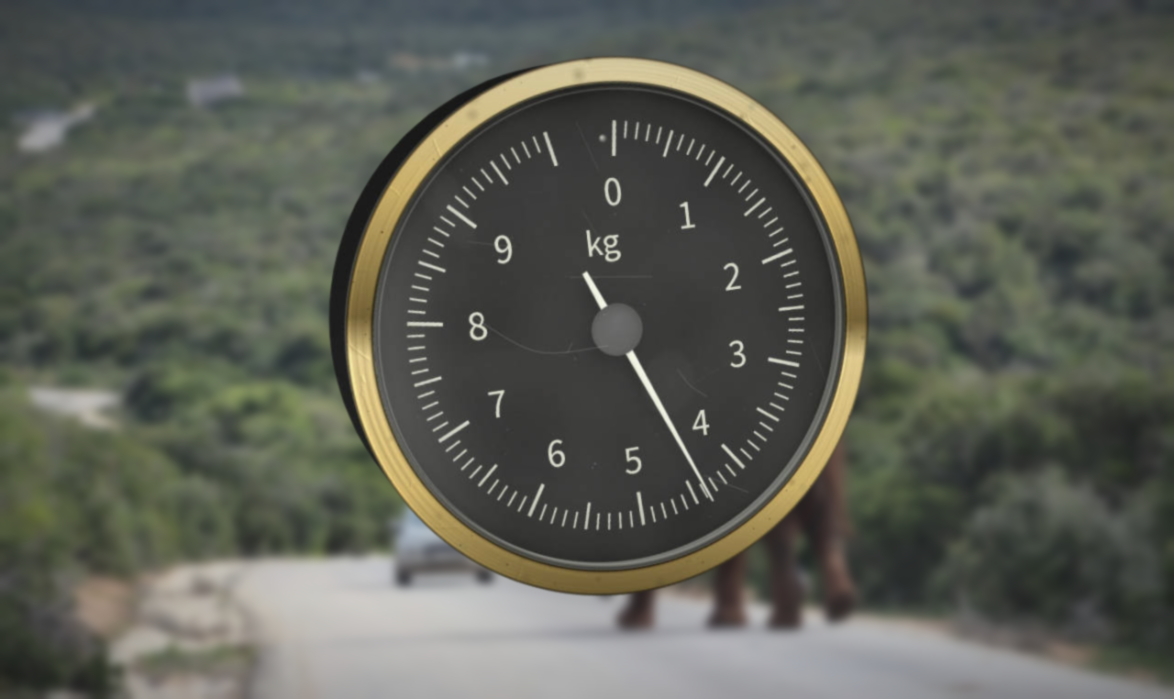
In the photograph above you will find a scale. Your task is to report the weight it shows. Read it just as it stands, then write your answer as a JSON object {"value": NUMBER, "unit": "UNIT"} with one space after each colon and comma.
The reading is {"value": 4.4, "unit": "kg"}
